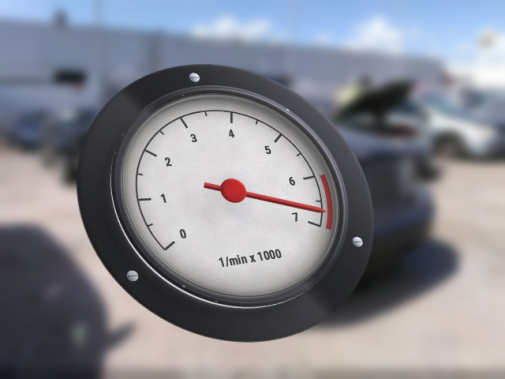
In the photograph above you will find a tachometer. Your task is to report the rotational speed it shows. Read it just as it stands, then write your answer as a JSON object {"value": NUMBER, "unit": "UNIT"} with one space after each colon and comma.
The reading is {"value": 6750, "unit": "rpm"}
